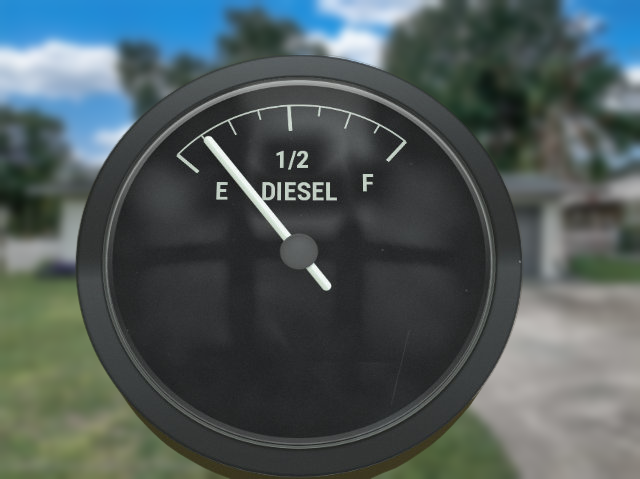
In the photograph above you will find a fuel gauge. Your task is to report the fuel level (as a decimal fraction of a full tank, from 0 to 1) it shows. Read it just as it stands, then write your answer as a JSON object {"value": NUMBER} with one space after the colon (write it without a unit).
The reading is {"value": 0.125}
